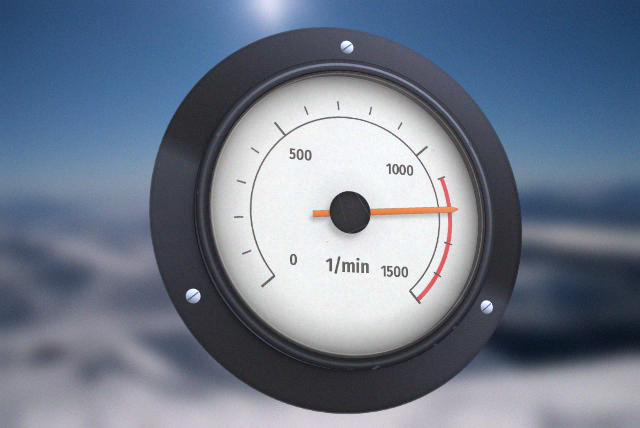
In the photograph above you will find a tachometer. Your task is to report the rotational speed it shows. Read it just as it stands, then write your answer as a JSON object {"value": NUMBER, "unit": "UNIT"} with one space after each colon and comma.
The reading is {"value": 1200, "unit": "rpm"}
